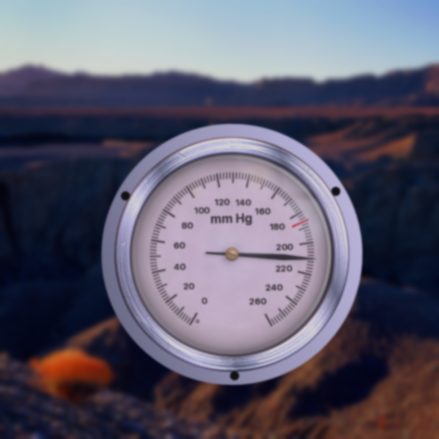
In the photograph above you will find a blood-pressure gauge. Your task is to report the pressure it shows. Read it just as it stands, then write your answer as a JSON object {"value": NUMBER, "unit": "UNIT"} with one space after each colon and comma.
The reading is {"value": 210, "unit": "mmHg"}
